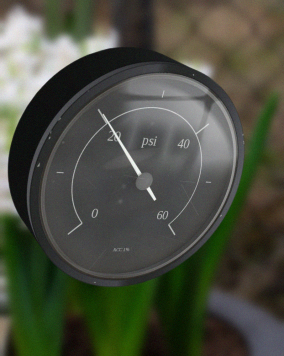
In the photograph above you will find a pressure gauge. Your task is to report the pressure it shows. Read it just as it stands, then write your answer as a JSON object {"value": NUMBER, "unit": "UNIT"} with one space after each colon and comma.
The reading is {"value": 20, "unit": "psi"}
